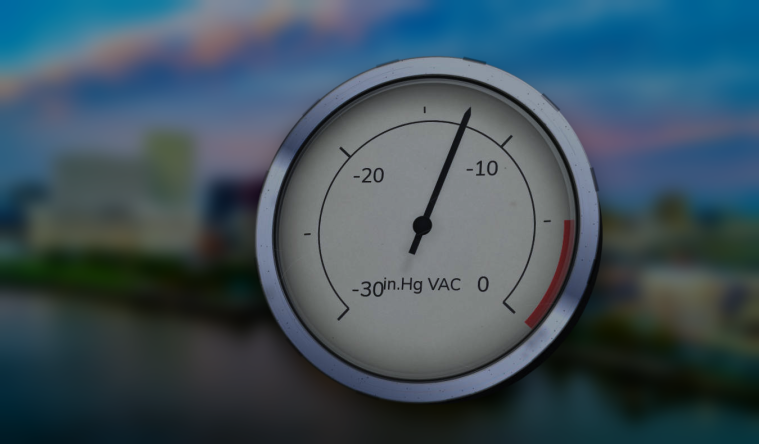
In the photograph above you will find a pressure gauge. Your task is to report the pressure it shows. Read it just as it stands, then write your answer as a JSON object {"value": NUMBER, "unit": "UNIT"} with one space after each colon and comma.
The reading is {"value": -12.5, "unit": "inHg"}
